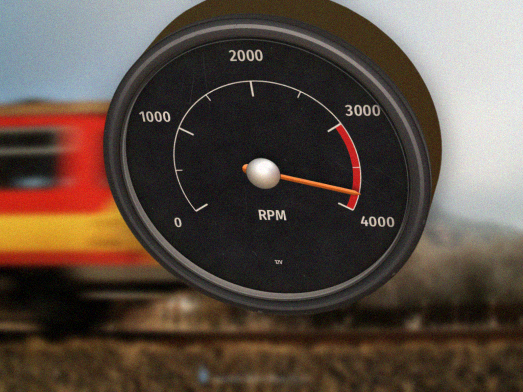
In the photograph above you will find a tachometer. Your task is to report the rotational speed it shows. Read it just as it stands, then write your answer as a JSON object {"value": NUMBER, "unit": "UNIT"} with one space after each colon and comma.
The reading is {"value": 3750, "unit": "rpm"}
